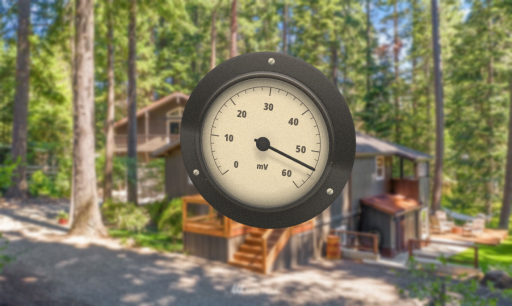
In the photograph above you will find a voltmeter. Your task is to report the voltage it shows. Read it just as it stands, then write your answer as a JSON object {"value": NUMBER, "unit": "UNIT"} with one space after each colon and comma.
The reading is {"value": 54, "unit": "mV"}
